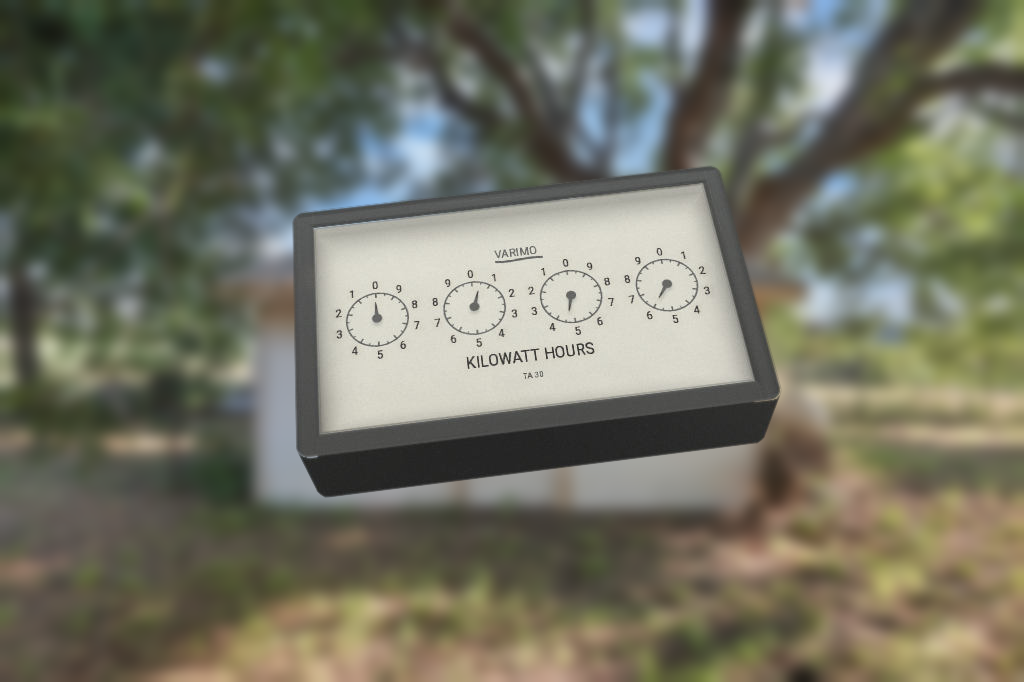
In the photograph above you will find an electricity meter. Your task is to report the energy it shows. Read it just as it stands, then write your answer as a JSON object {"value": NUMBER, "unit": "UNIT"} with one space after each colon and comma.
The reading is {"value": 46, "unit": "kWh"}
